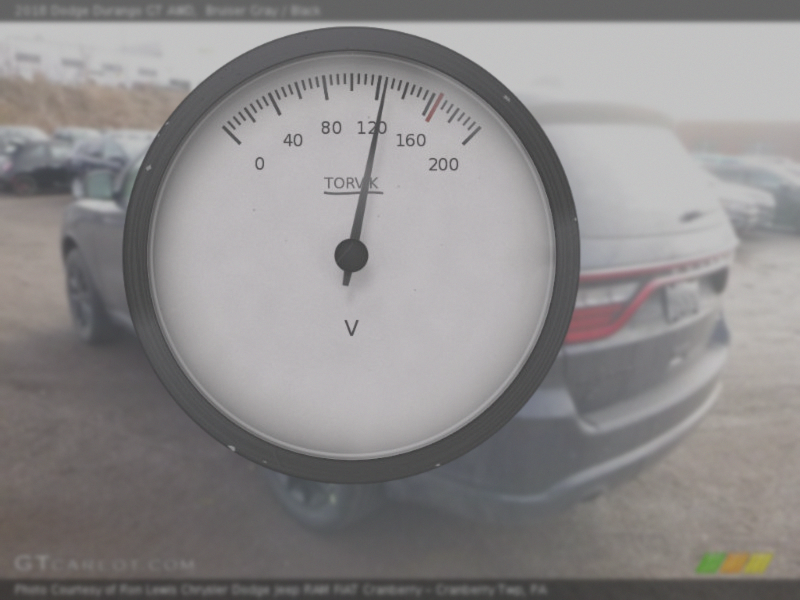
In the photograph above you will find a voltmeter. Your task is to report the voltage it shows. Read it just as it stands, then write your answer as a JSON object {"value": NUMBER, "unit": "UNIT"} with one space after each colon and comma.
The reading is {"value": 125, "unit": "V"}
